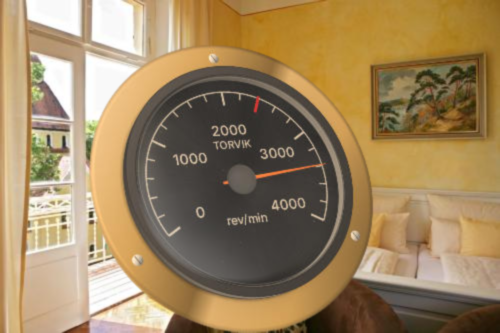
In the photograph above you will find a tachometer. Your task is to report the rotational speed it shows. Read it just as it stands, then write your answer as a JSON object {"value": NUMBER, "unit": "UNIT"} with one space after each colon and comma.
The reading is {"value": 3400, "unit": "rpm"}
